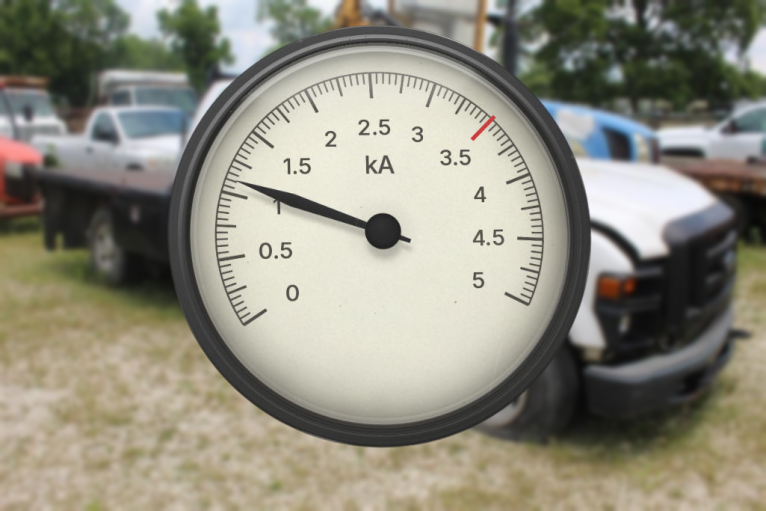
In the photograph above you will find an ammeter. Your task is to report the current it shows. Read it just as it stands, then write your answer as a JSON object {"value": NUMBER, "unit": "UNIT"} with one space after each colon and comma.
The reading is {"value": 1.1, "unit": "kA"}
